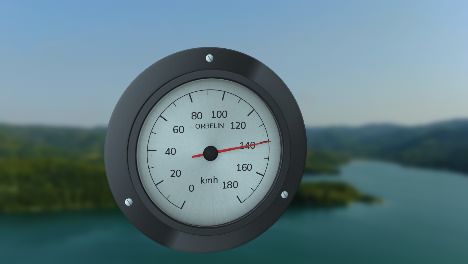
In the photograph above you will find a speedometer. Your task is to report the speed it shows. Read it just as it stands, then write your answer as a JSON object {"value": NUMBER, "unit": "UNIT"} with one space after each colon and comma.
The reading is {"value": 140, "unit": "km/h"}
